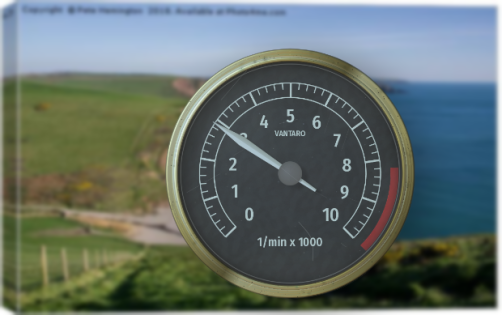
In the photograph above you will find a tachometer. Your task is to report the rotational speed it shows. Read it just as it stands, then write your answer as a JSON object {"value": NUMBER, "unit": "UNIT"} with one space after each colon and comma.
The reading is {"value": 2900, "unit": "rpm"}
